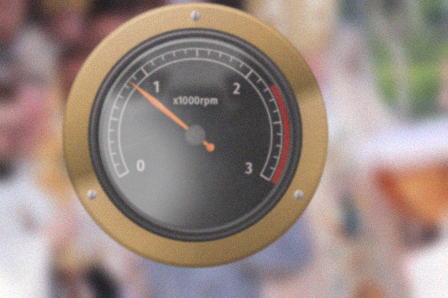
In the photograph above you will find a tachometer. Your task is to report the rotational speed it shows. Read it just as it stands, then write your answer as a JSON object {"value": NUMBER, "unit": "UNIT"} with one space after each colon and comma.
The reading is {"value": 850, "unit": "rpm"}
